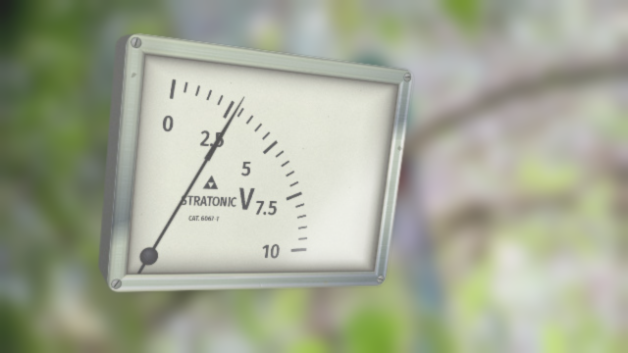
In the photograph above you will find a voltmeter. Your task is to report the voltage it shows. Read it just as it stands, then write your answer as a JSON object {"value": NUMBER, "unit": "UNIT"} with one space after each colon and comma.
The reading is {"value": 2.75, "unit": "V"}
